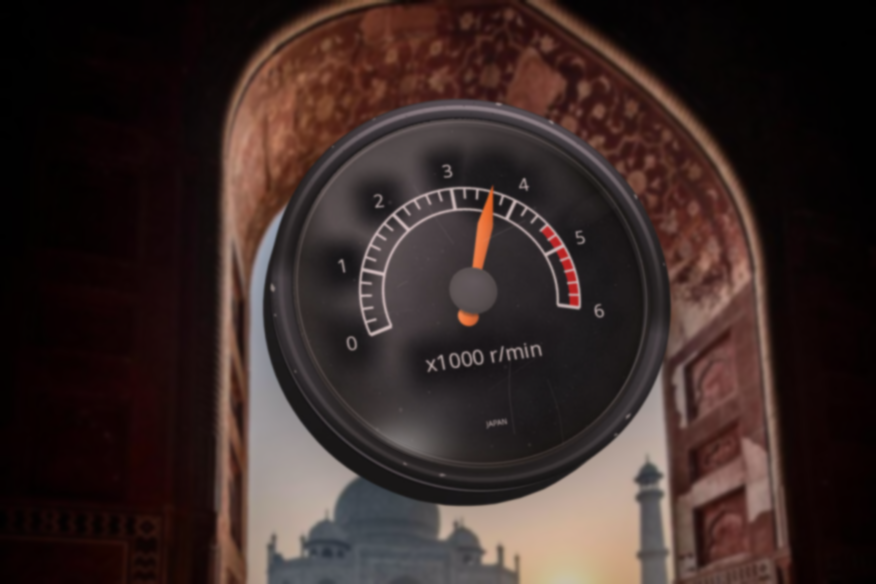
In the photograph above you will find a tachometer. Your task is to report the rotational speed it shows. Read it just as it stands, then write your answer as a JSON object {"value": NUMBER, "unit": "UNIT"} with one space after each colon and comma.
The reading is {"value": 3600, "unit": "rpm"}
